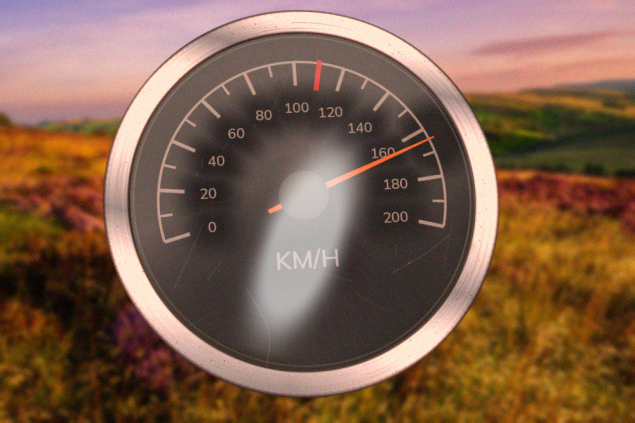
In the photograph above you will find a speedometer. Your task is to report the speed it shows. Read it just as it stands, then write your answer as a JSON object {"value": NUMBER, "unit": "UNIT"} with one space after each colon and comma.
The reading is {"value": 165, "unit": "km/h"}
